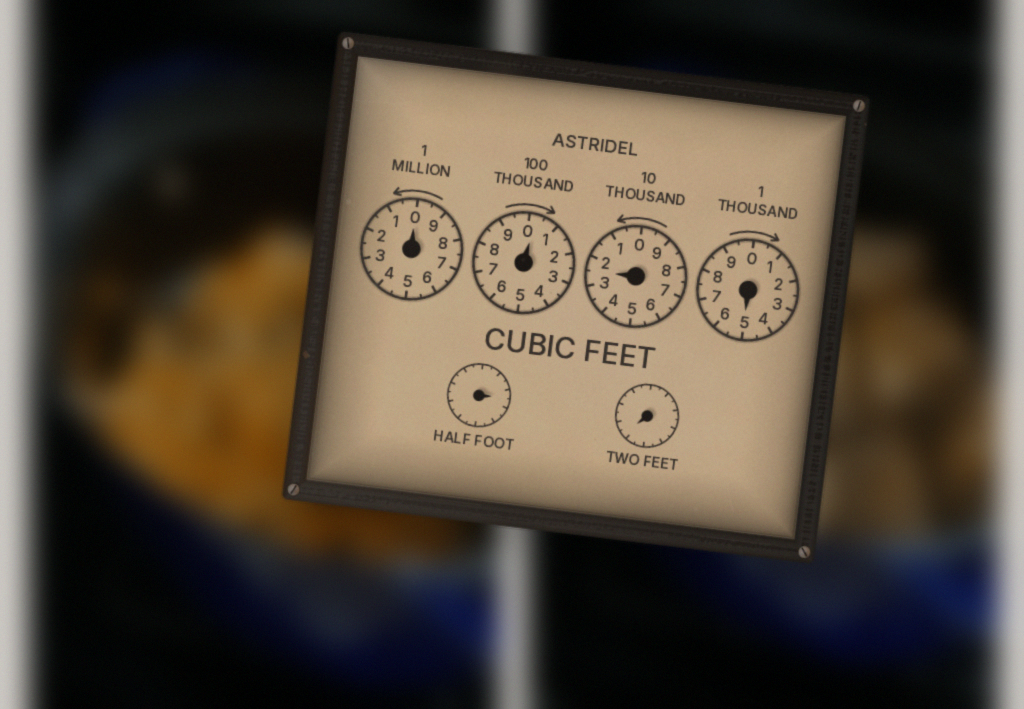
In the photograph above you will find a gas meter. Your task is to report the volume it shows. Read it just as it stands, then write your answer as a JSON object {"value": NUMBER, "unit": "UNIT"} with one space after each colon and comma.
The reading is {"value": 2500, "unit": "ft³"}
